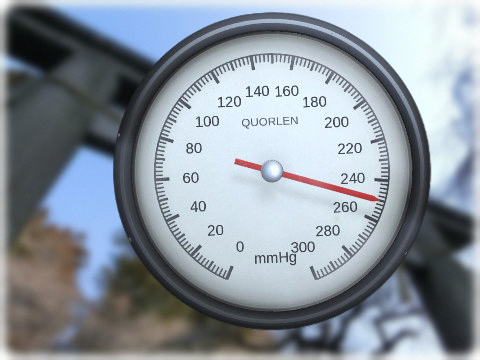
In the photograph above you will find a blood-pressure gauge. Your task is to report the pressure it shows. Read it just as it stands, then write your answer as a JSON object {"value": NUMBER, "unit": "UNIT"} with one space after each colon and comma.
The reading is {"value": 250, "unit": "mmHg"}
